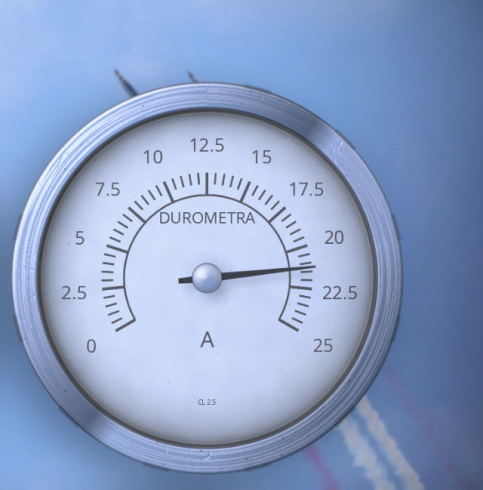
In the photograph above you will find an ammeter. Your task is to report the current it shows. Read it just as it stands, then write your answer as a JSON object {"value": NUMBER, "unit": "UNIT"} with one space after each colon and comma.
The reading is {"value": 21.25, "unit": "A"}
